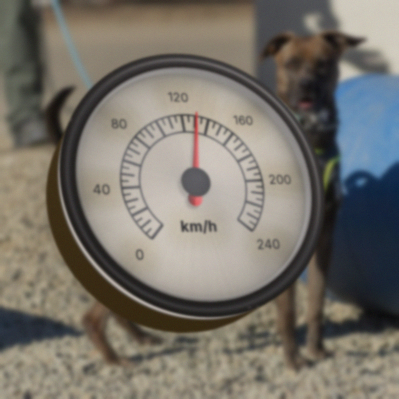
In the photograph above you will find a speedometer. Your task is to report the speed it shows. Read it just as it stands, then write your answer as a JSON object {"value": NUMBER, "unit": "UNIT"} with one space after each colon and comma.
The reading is {"value": 130, "unit": "km/h"}
